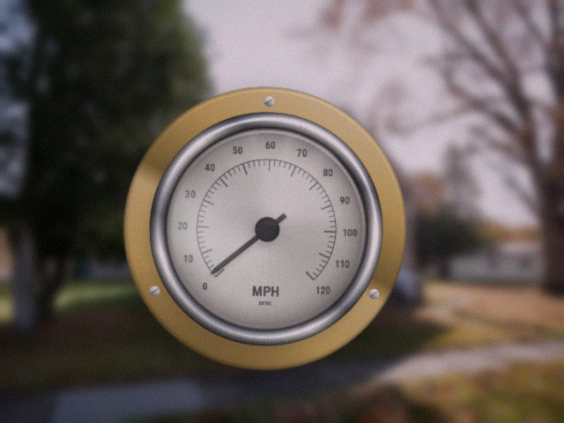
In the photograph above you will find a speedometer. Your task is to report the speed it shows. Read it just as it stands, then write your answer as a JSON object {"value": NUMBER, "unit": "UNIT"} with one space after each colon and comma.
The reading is {"value": 2, "unit": "mph"}
